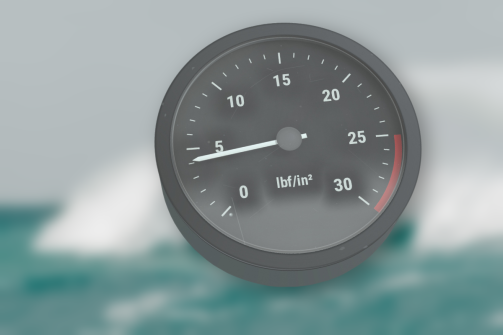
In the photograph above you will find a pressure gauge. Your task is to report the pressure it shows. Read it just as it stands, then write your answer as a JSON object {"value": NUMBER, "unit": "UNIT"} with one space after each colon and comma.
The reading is {"value": 4, "unit": "psi"}
